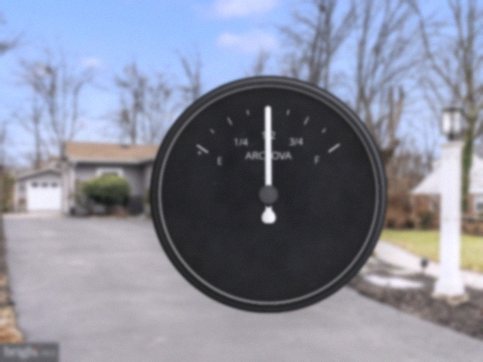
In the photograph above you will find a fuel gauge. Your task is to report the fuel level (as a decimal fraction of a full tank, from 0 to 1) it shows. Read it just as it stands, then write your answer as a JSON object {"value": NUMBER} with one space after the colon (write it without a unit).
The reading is {"value": 0.5}
